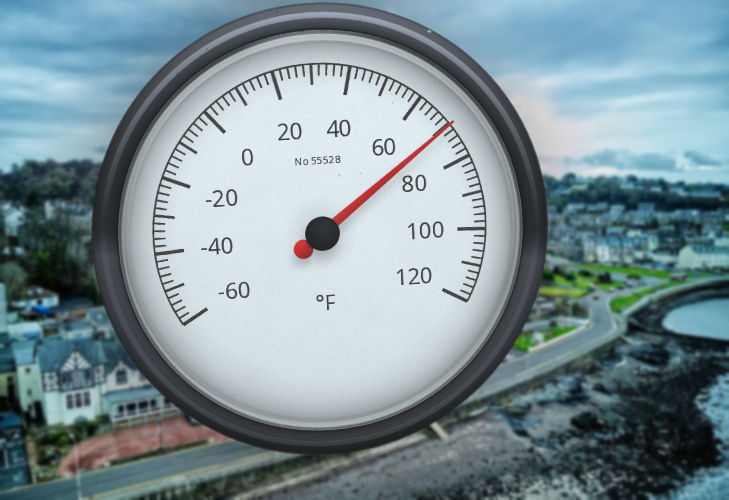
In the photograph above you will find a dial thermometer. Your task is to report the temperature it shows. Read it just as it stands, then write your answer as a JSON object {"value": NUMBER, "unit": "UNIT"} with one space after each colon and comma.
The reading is {"value": 70, "unit": "°F"}
